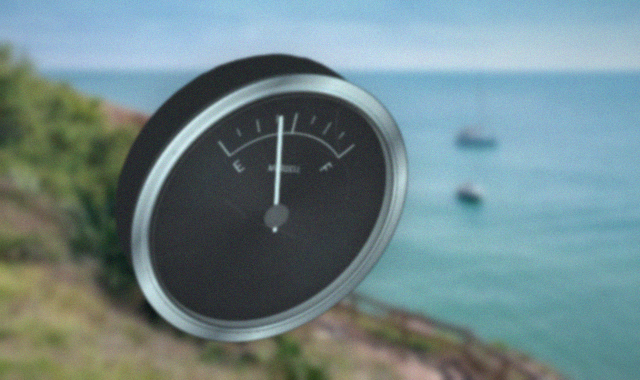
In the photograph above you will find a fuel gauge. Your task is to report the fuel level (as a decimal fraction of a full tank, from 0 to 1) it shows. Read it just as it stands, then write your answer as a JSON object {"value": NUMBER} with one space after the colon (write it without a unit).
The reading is {"value": 0.375}
